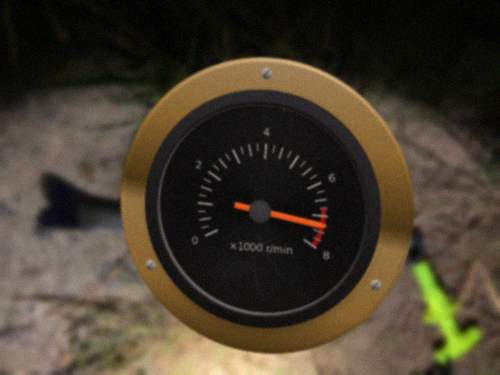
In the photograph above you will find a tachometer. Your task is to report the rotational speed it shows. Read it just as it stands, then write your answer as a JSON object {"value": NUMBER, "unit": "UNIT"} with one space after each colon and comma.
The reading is {"value": 7250, "unit": "rpm"}
